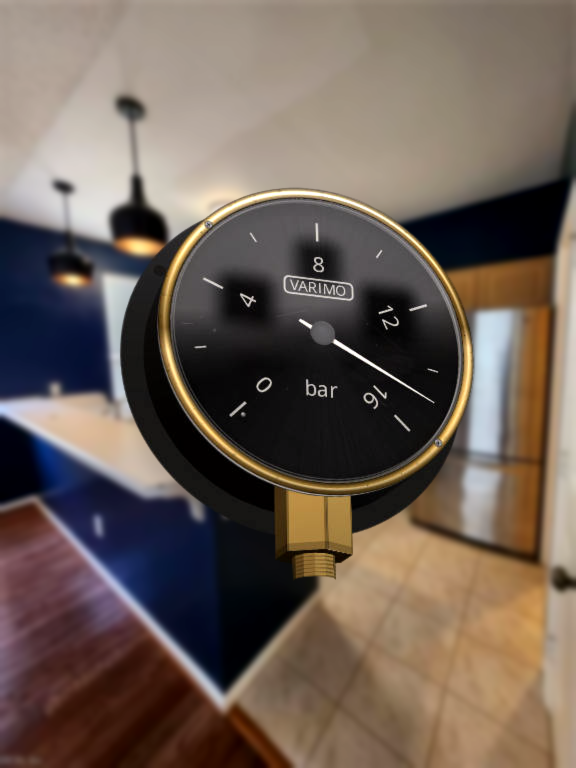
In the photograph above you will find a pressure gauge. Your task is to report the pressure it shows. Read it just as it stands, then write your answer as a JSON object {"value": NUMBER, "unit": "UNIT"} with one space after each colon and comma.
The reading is {"value": 15, "unit": "bar"}
